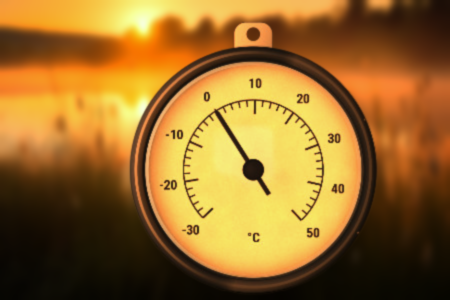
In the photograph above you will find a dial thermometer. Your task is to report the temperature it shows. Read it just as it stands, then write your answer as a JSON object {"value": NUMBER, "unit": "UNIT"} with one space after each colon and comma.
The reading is {"value": 0, "unit": "°C"}
